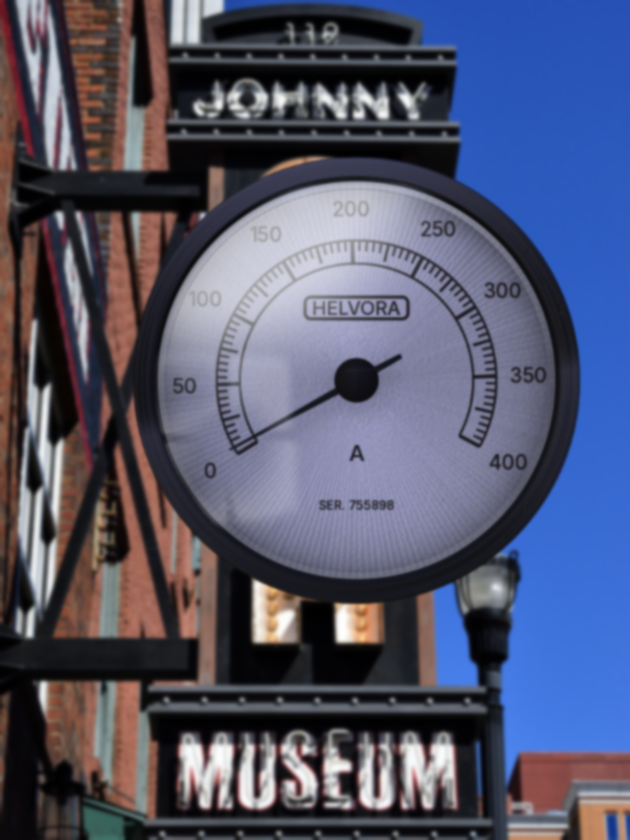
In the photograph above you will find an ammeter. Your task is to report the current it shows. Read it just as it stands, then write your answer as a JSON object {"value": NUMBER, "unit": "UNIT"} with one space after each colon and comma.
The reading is {"value": 5, "unit": "A"}
